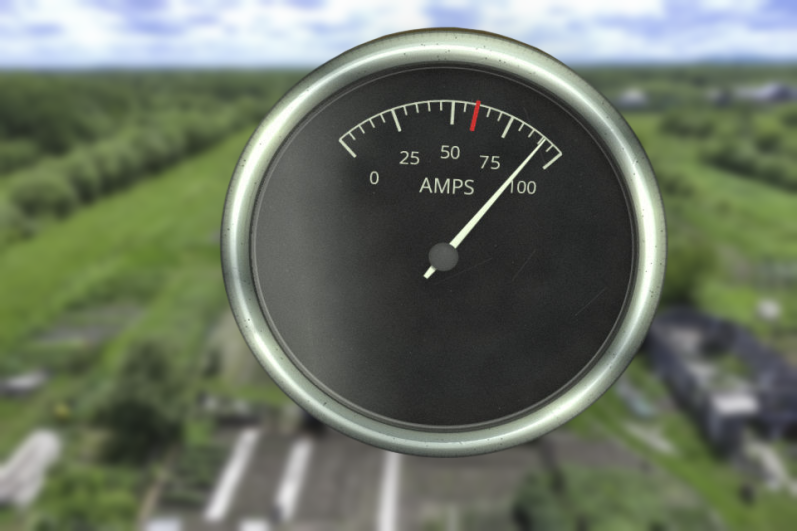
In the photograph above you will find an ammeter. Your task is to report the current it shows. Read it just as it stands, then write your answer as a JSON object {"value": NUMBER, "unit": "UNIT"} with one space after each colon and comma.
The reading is {"value": 90, "unit": "A"}
